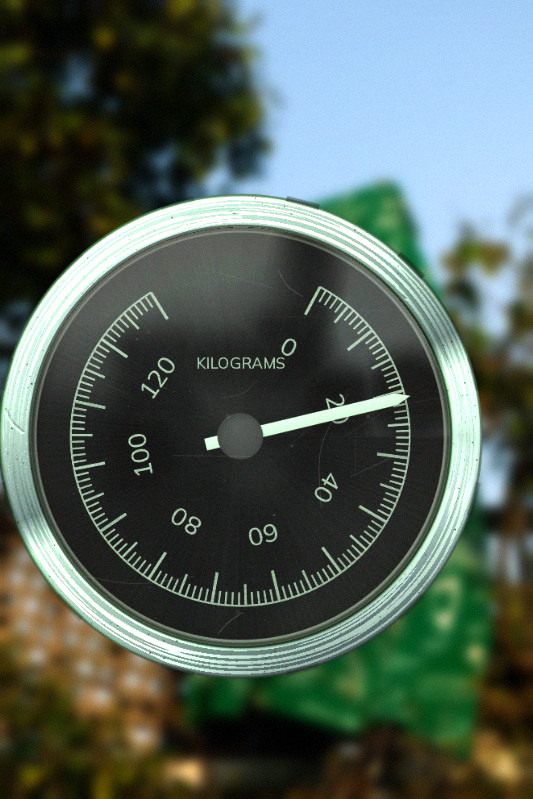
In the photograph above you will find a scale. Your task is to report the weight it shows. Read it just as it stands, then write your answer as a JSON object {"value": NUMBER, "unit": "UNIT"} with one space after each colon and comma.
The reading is {"value": 21, "unit": "kg"}
